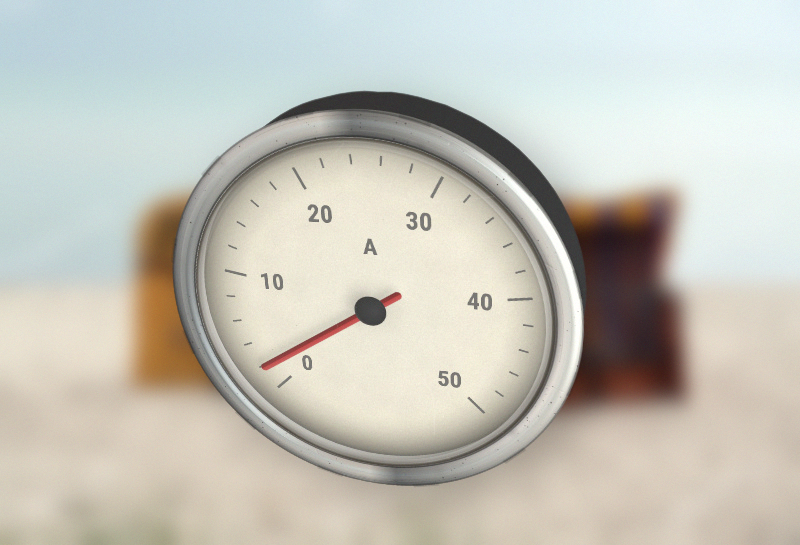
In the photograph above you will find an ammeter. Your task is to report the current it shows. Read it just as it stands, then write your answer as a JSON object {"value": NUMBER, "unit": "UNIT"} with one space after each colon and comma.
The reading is {"value": 2, "unit": "A"}
